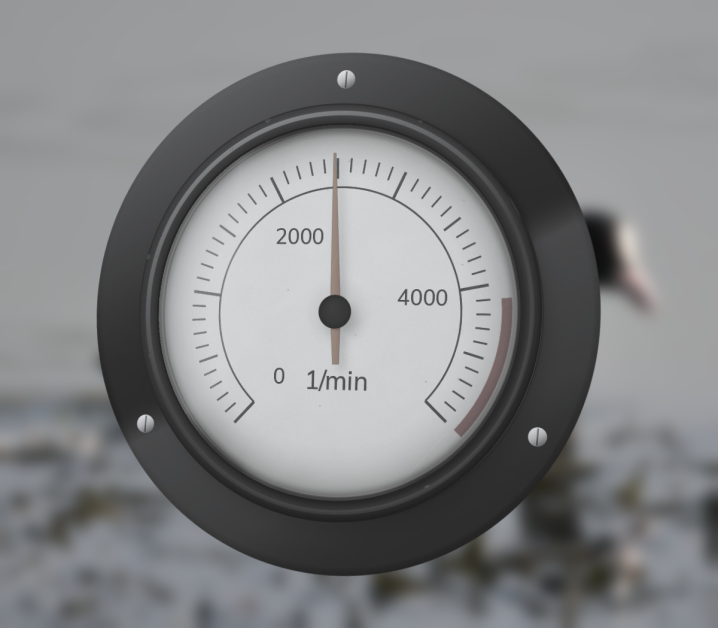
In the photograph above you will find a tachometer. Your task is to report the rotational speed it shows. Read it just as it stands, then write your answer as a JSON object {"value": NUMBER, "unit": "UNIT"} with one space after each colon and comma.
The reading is {"value": 2500, "unit": "rpm"}
